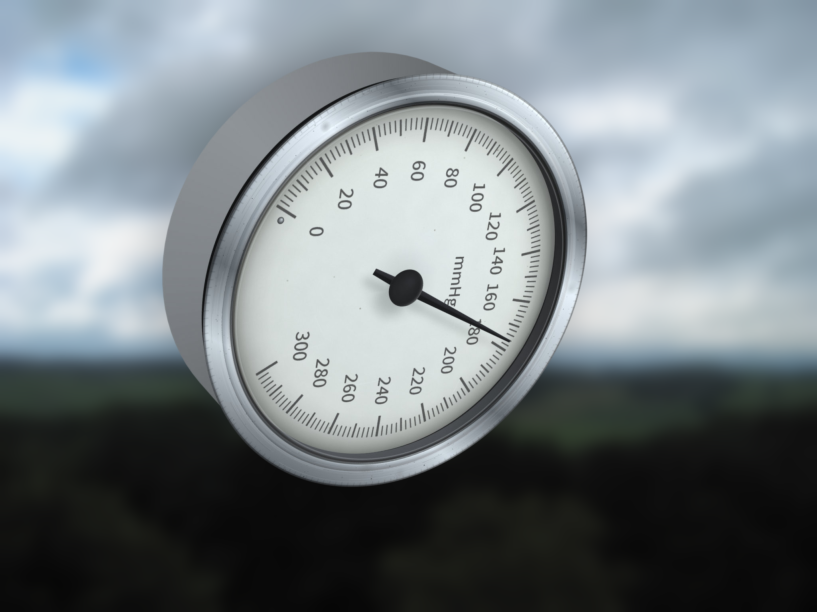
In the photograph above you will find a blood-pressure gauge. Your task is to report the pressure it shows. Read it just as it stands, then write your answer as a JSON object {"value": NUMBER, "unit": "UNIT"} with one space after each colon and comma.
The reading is {"value": 176, "unit": "mmHg"}
